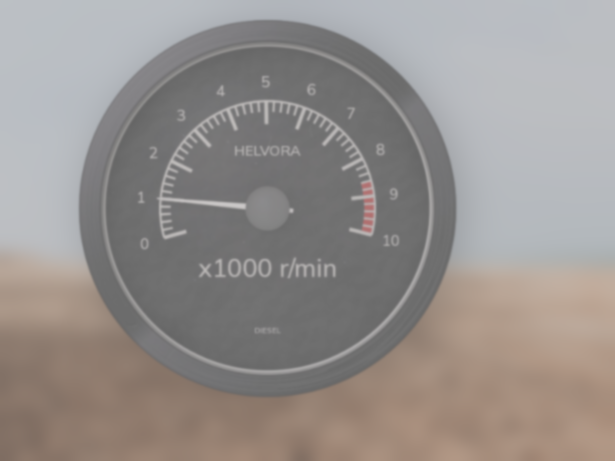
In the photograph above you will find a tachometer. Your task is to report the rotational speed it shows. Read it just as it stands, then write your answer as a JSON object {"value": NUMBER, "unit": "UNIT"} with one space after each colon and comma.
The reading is {"value": 1000, "unit": "rpm"}
